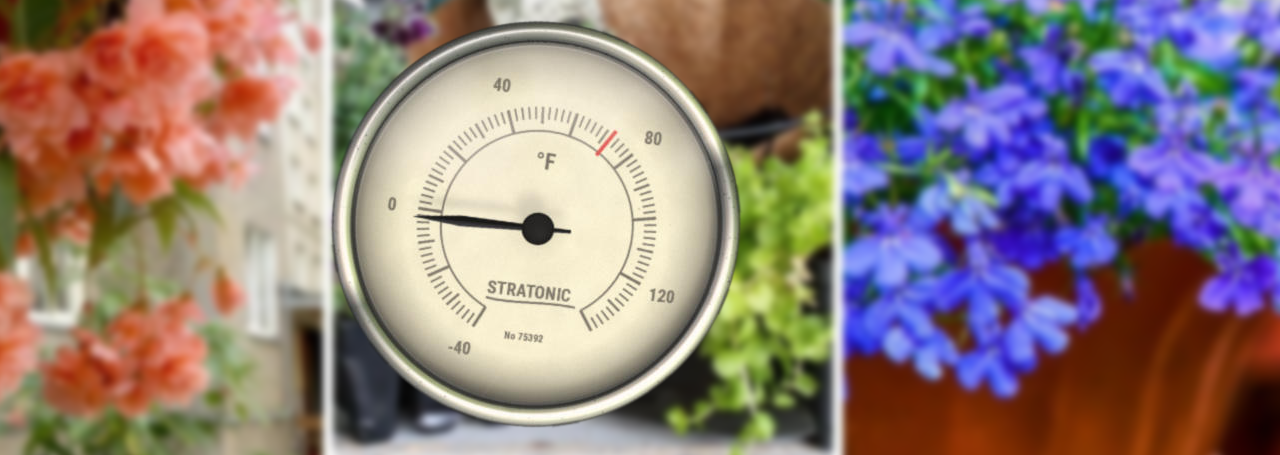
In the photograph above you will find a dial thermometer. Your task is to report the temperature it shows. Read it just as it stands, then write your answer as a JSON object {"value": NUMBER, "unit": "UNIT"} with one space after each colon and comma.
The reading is {"value": -2, "unit": "°F"}
